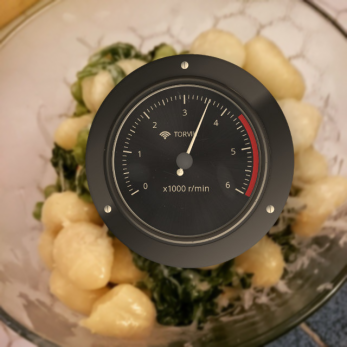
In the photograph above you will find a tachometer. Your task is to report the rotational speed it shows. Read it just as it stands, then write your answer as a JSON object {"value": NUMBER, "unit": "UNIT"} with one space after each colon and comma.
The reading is {"value": 3600, "unit": "rpm"}
